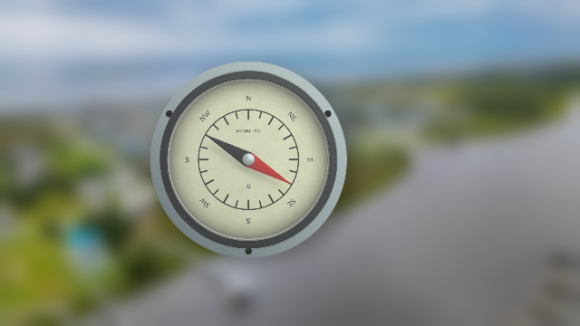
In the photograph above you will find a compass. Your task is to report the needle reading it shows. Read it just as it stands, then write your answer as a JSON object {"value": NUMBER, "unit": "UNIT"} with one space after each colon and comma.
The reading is {"value": 120, "unit": "°"}
